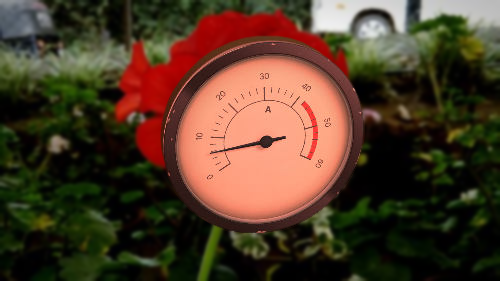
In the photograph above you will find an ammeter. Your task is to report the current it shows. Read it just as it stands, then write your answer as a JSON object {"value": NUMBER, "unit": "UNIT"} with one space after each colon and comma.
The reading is {"value": 6, "unit": "A"}
